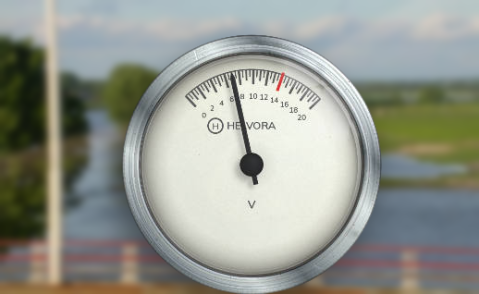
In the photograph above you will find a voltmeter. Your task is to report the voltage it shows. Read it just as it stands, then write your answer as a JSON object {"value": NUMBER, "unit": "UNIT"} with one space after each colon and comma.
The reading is {"value": 7, "unit": "V"}
